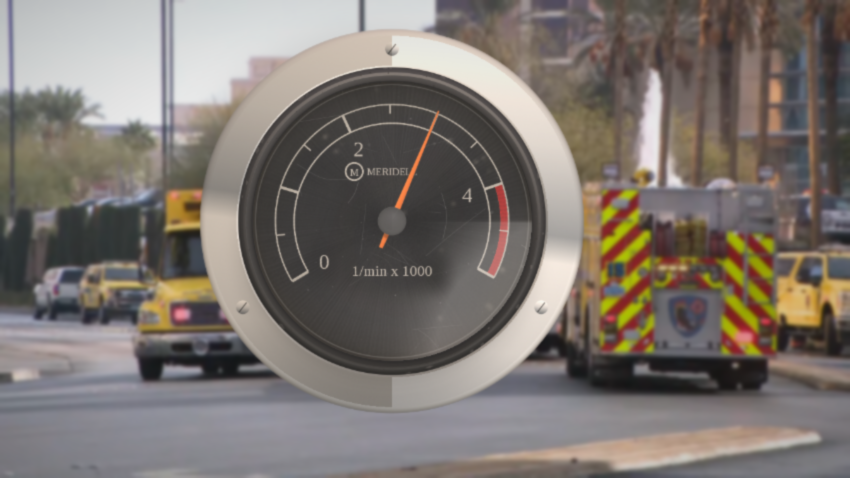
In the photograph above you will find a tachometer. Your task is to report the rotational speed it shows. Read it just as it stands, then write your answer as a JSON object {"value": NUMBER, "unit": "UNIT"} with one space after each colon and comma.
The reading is {"value": 3000, "unit": "rpm"}
